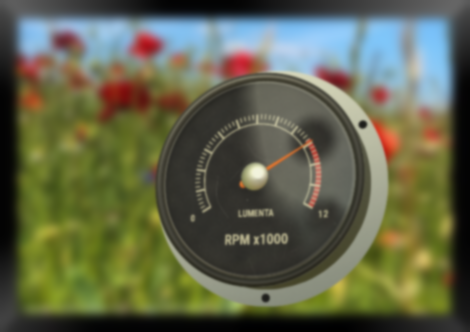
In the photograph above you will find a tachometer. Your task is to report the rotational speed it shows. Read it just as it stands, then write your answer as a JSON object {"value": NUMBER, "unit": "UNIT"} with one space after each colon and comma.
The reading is {"value": 9000, "unit": "rpm"}
